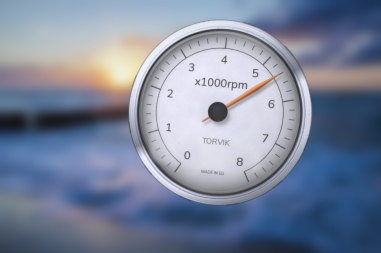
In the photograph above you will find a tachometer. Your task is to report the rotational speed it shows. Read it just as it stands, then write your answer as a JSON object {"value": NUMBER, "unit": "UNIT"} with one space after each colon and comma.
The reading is {"value": 5400, "unit": "rpm"}
